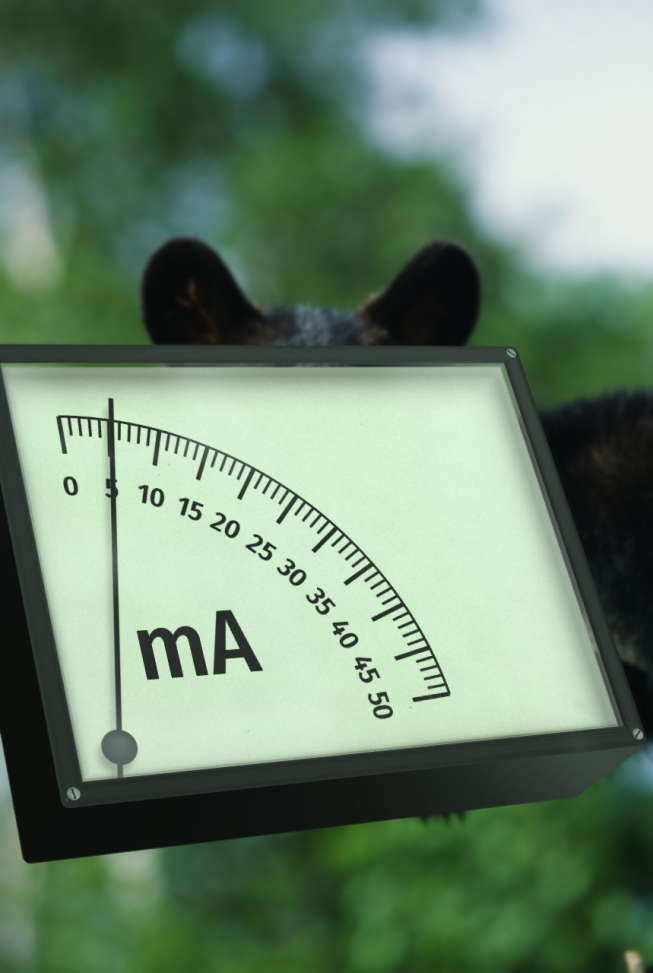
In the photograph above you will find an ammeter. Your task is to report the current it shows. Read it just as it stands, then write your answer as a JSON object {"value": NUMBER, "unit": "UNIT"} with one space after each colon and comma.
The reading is {"value": 5, "unit": "mA"}
